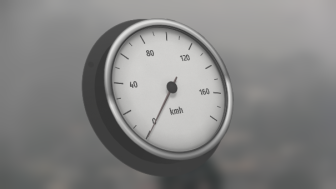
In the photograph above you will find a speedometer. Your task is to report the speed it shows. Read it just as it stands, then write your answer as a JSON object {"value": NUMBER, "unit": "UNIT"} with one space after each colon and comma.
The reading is {"value": 0, "unit": "km/h"}
